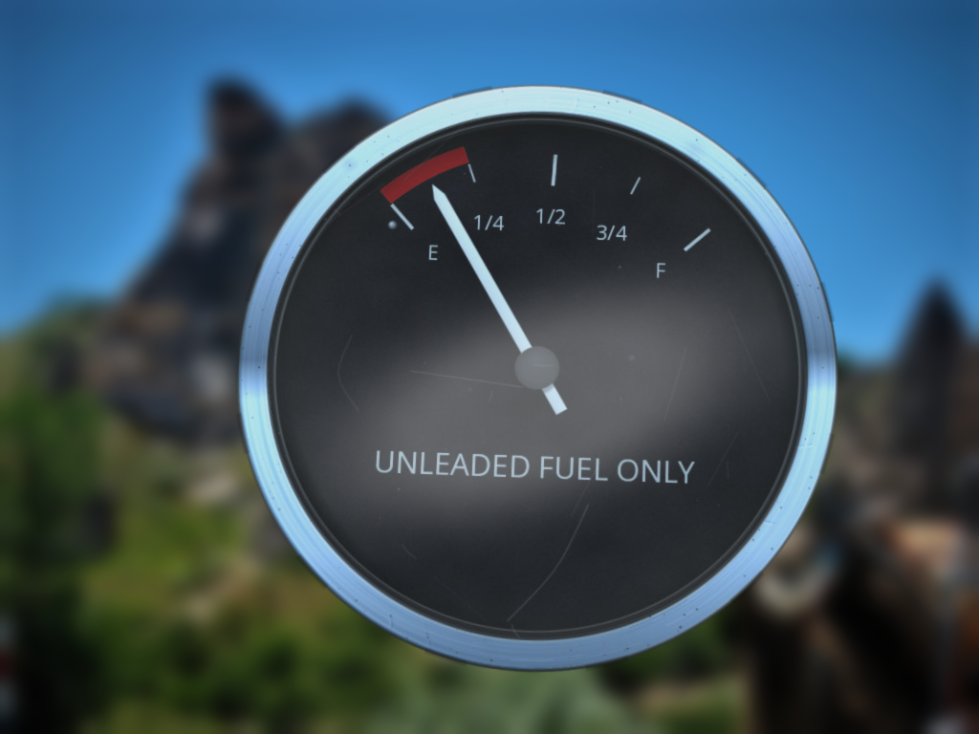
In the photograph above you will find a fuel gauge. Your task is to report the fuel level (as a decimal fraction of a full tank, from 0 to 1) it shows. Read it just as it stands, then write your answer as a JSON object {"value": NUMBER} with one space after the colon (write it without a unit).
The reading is {"value": 0.125}
